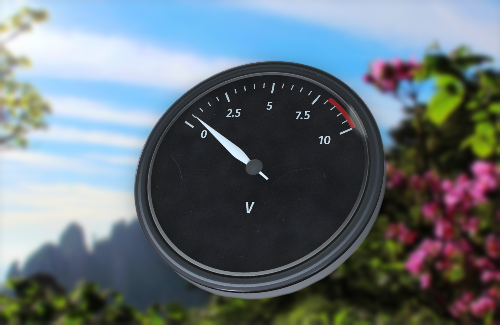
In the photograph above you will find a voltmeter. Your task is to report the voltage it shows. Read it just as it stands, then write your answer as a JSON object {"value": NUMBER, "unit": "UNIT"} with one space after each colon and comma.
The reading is {"value": 0.5, "unit": "V"}
